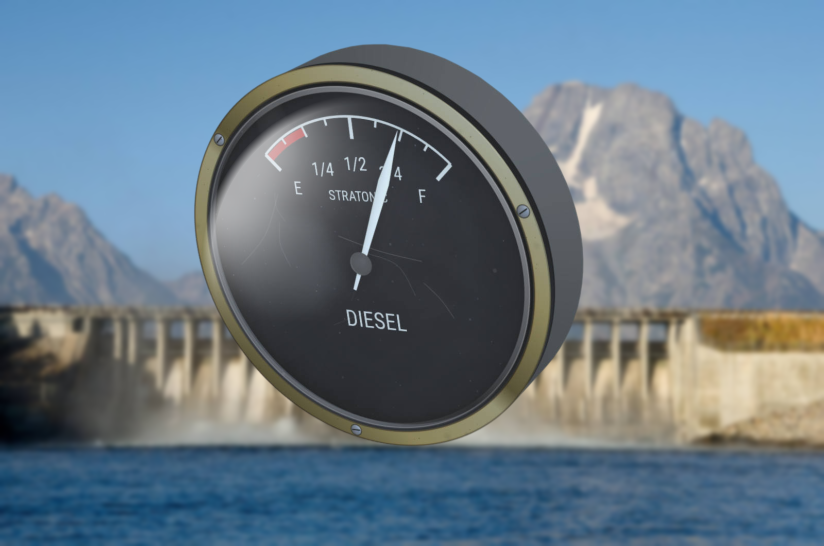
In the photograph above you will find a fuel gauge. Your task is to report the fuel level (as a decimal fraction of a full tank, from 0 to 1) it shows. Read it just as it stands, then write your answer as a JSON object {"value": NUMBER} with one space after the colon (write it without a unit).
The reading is {"value": 0.75}
